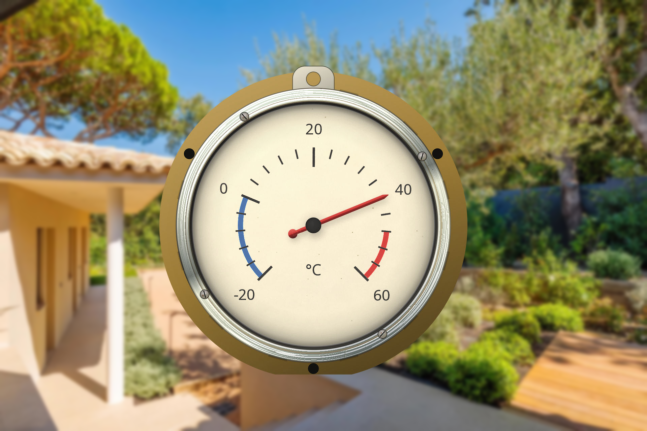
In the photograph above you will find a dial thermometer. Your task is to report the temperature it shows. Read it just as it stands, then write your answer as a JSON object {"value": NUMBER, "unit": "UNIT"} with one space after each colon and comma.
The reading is {"value": 40, "unit": "°C"}
